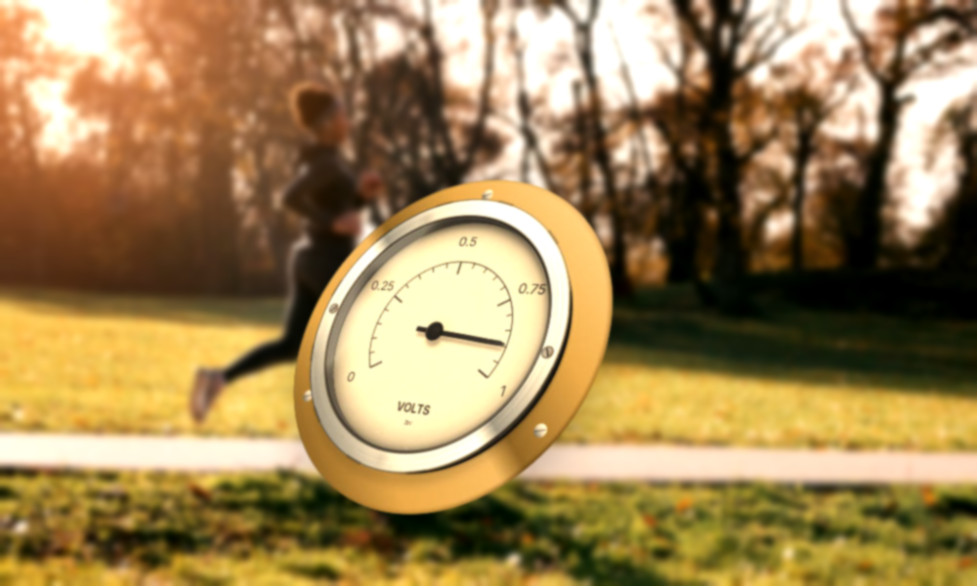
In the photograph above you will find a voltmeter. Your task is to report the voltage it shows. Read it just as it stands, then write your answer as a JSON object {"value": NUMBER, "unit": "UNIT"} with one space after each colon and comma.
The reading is {"value": 0.9, "unit": "V"}
